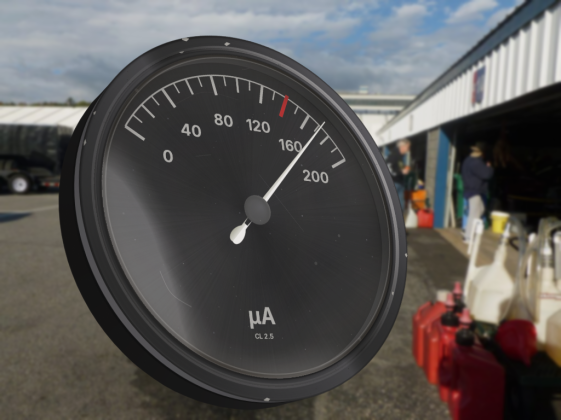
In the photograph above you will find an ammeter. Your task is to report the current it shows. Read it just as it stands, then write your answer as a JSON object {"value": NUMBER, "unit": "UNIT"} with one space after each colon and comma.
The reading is {"value": 170, "unit": "µA"}
